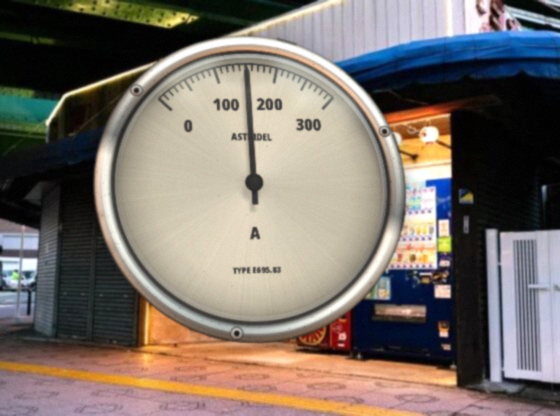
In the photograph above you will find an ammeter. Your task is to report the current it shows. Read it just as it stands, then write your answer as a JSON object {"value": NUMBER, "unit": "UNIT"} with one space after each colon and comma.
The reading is {"value": 150, "unit": "A"}
